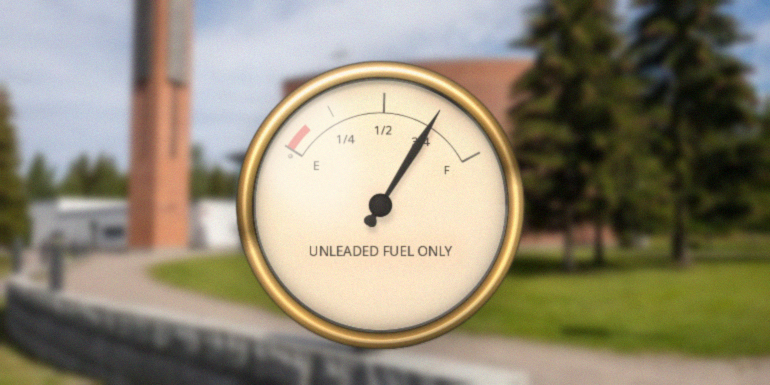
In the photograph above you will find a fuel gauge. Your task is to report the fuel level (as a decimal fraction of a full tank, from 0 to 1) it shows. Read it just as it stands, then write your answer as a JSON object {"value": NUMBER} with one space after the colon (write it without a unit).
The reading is {"value": 0.75}
